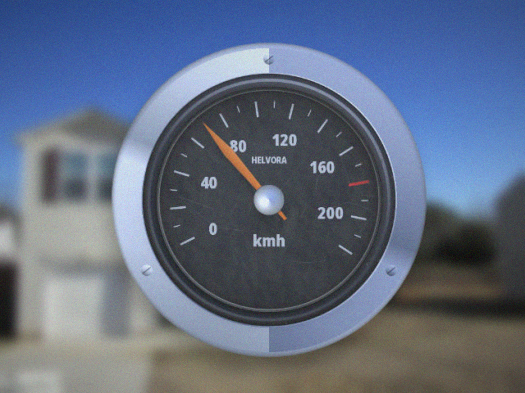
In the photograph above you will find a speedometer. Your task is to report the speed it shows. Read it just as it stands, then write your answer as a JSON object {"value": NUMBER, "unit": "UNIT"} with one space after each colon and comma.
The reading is {"value": 70, "unit": "km/h"}
